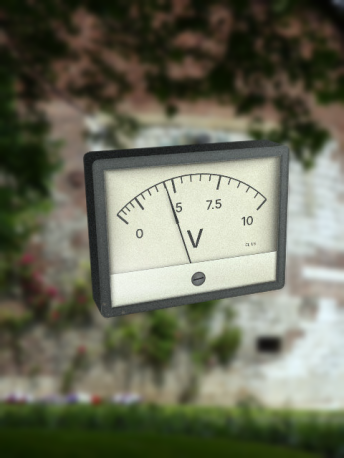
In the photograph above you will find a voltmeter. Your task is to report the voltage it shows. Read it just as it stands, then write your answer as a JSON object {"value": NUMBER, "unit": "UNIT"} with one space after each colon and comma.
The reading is {"value": 4.5, "unit": "V"}
